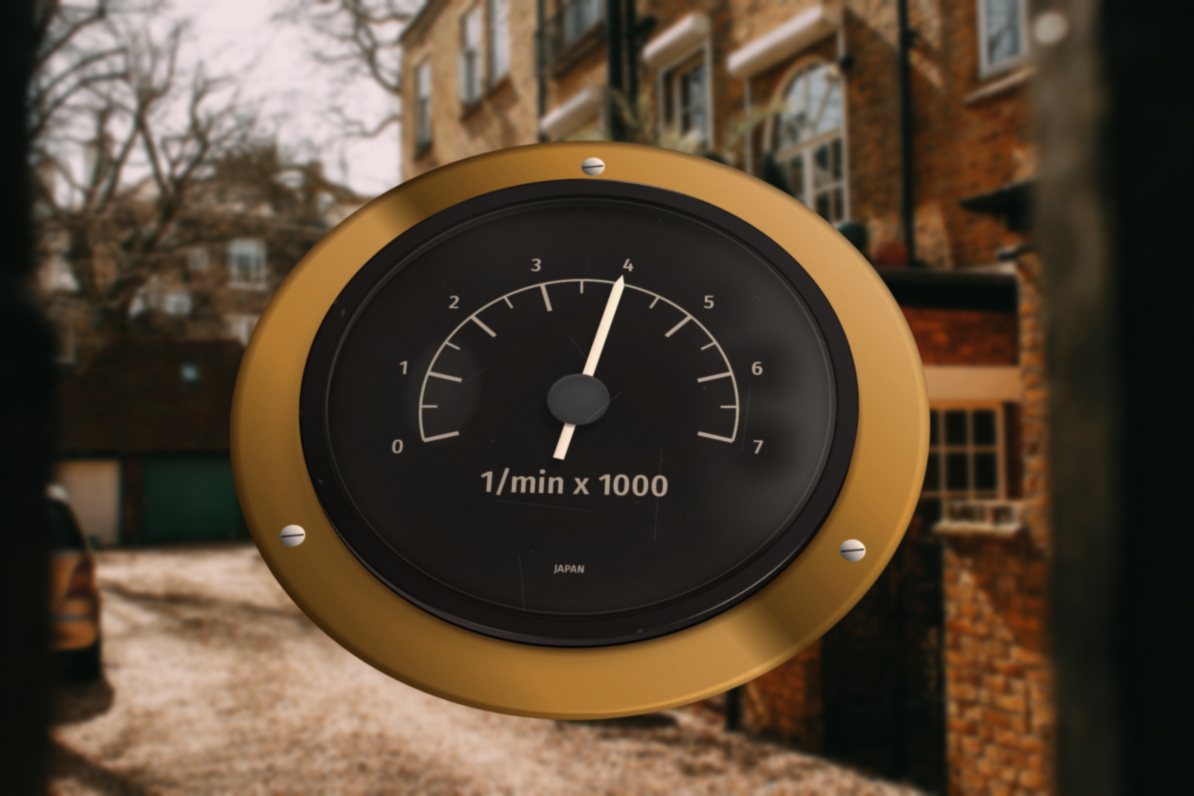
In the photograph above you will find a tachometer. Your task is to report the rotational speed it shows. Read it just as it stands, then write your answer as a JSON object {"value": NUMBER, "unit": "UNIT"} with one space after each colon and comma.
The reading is {"value": 4000, "unit": "rpm"}
